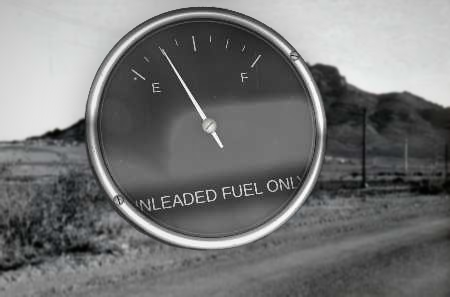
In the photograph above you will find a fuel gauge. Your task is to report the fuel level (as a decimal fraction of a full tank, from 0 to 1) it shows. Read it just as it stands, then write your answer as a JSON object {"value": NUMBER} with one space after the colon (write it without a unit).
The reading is {"value": 0.25}
